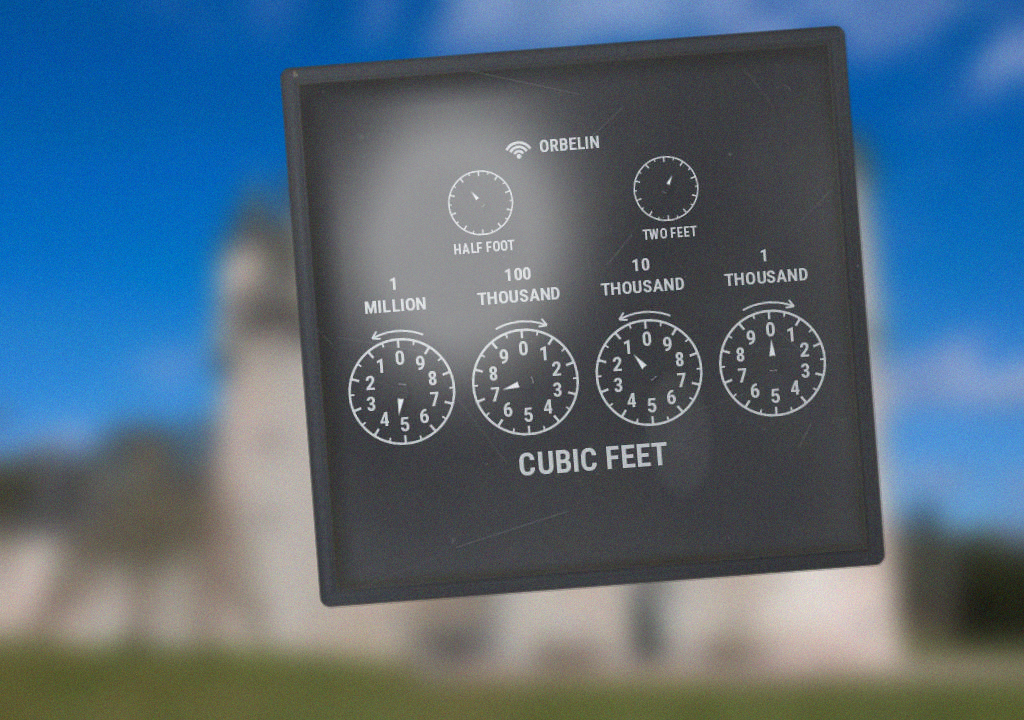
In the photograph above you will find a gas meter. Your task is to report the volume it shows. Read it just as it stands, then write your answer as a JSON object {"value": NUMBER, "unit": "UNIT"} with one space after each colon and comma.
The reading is {"value": 471000, "unit": "ft³"}
